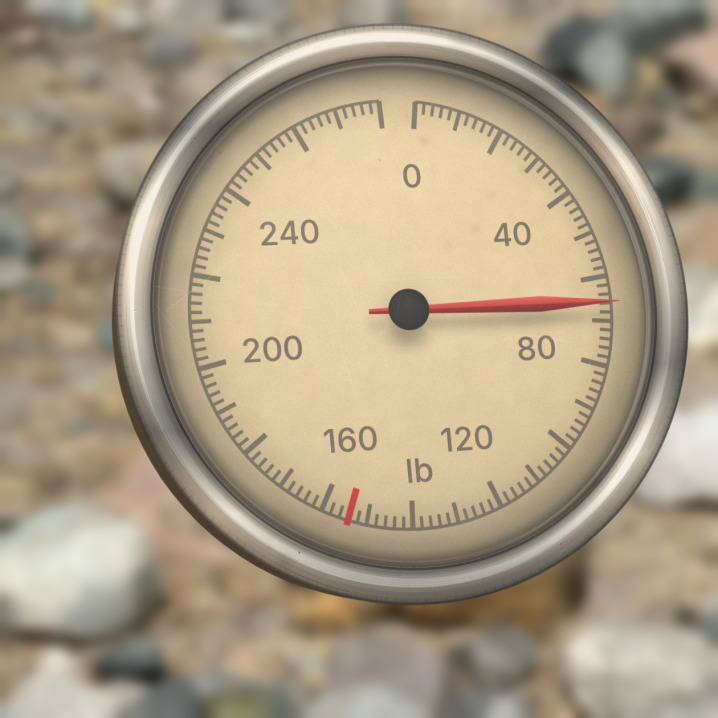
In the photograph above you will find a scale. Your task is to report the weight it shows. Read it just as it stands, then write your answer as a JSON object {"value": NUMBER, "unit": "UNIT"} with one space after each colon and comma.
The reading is {"value": 66, "unit": "lb"}
